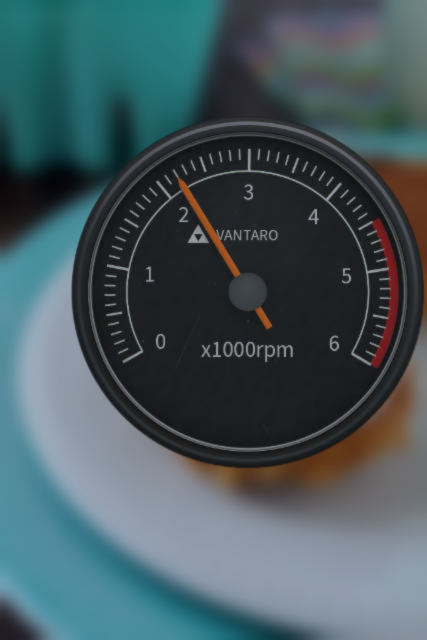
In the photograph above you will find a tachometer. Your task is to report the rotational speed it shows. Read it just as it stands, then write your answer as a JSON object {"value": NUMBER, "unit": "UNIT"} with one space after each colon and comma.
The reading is {"value": 2200, "unit": "rpm"}
